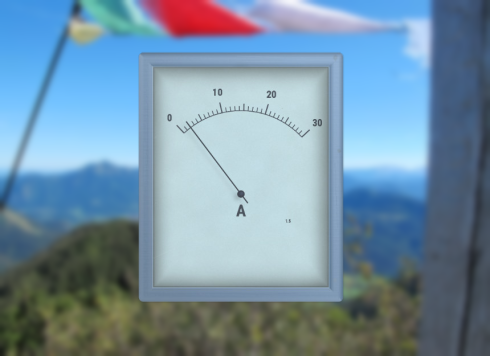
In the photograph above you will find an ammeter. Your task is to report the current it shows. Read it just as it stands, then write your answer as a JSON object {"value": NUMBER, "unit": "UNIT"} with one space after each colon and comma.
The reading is {"value": 2, "unit": "A"}
